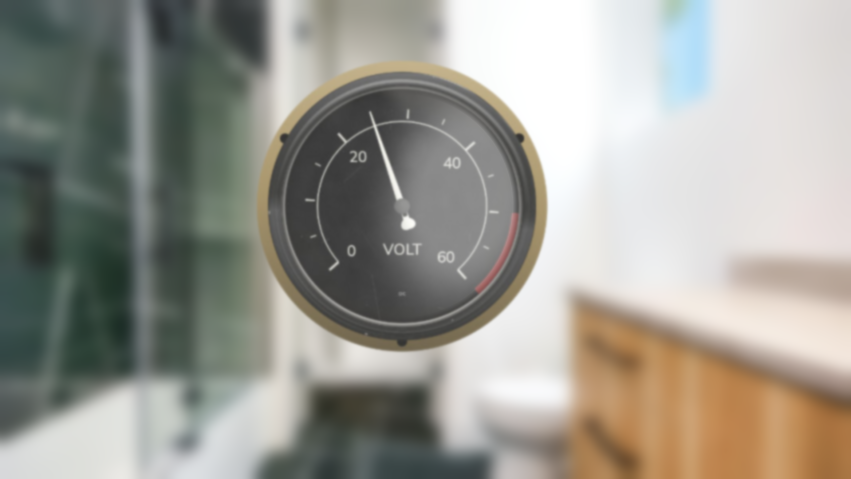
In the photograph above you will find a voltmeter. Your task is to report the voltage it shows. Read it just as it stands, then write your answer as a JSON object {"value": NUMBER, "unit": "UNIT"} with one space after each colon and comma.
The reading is {"value": 25, "unit": "V"}
